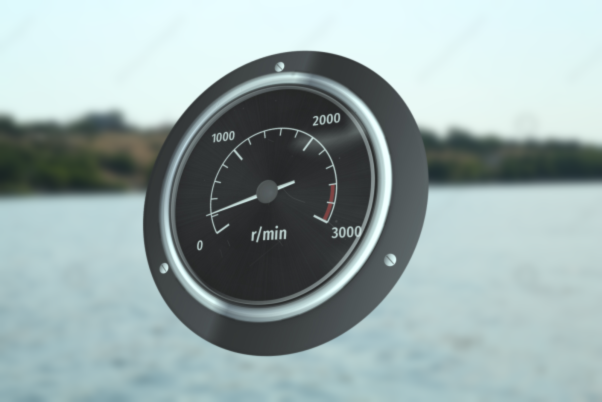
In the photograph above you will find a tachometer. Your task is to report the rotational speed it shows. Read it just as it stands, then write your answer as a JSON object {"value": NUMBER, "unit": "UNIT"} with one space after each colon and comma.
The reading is {"value": 200, "unit": "rpm"}
